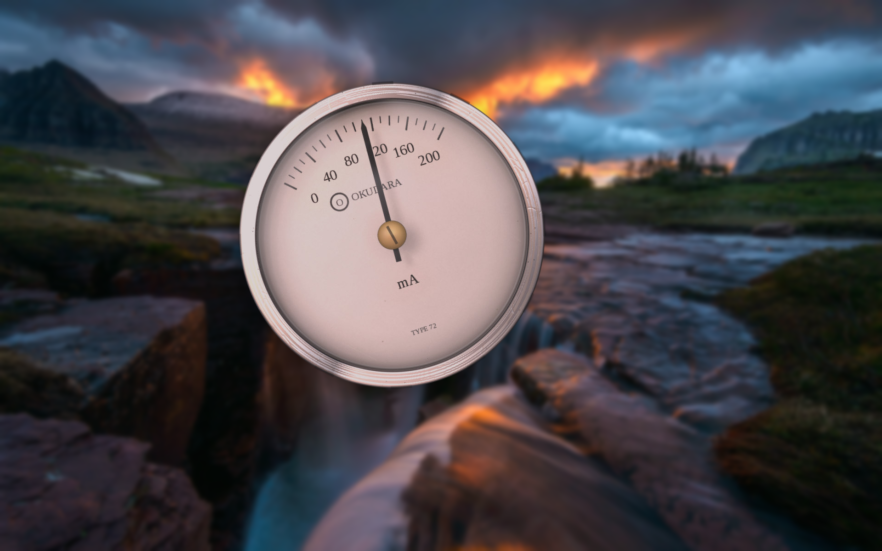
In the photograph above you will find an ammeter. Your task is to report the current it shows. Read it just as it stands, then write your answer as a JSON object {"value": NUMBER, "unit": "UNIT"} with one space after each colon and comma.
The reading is {"value": 110, "unit": "mA"}
